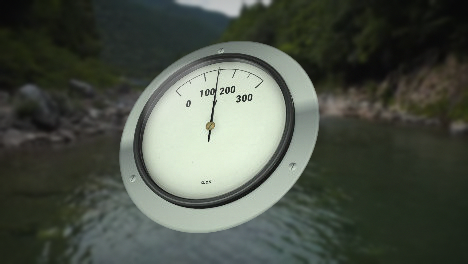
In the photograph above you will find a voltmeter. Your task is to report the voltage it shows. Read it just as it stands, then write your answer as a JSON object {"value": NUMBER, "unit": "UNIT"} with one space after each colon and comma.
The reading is {"value": 150, "unit": "V"}
